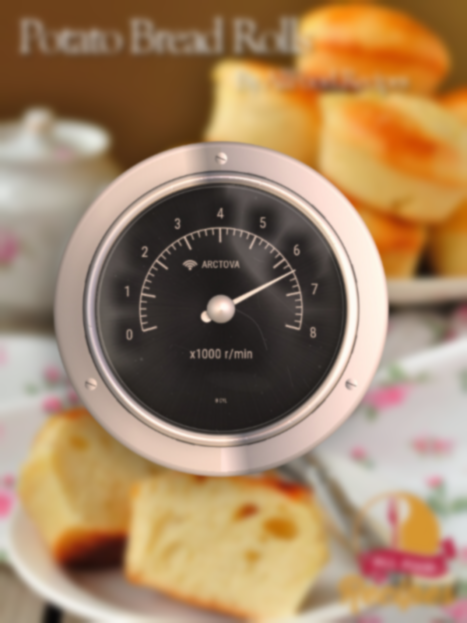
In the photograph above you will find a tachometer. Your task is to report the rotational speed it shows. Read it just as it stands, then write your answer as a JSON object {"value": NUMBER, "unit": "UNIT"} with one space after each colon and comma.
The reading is {"value": 6400, "unit": "rpm"}
